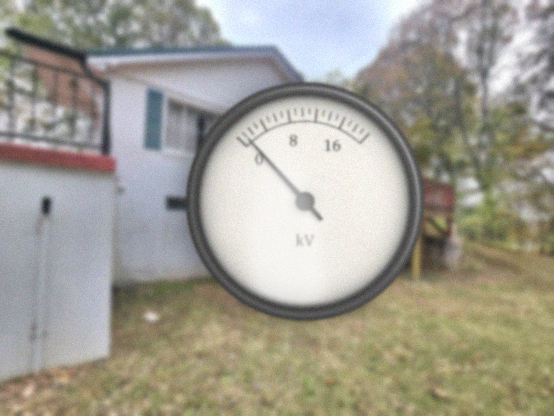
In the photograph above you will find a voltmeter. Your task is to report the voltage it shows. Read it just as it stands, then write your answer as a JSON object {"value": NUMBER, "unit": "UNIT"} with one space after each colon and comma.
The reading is {"value": 1, "unit": "kV"}
